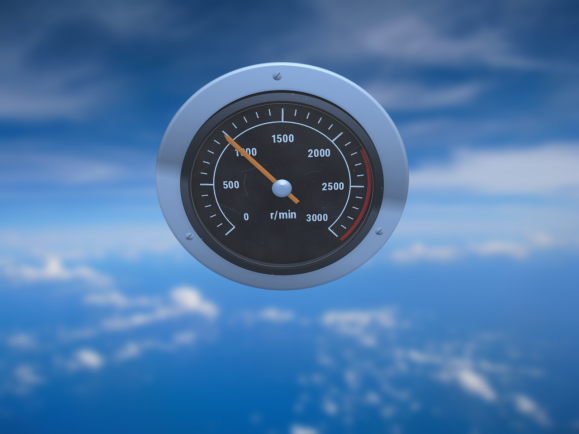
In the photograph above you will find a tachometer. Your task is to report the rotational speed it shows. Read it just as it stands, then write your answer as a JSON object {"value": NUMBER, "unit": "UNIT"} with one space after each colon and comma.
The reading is {"value": 1000, "unit": "rpm"}
